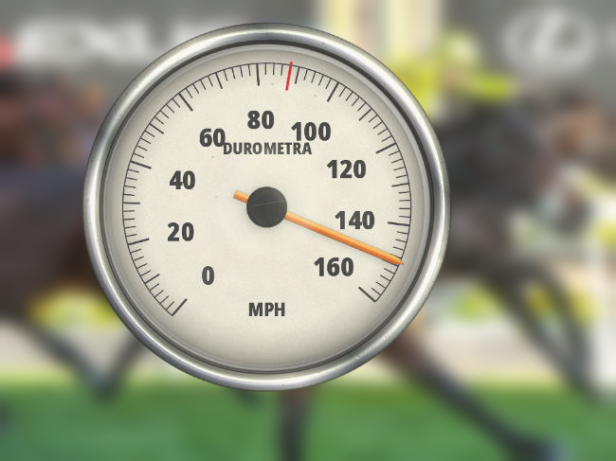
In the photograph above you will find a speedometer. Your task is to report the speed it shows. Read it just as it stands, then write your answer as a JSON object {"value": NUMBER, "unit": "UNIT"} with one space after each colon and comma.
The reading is {"value": 149, "unit": "mph"}
